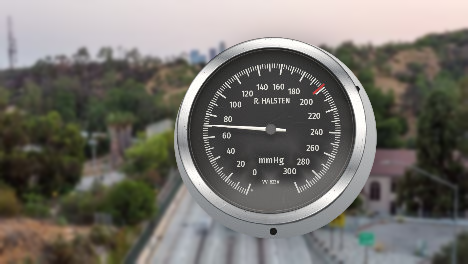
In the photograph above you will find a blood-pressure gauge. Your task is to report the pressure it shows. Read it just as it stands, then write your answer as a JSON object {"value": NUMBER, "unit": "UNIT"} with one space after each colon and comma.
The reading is {"value": 70, "unit": "mmHg"}
